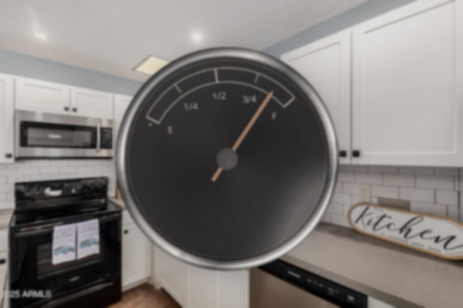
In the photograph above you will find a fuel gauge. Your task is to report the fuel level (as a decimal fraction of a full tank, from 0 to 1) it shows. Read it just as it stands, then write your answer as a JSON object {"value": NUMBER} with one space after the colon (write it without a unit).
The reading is {"value": 0.875}
